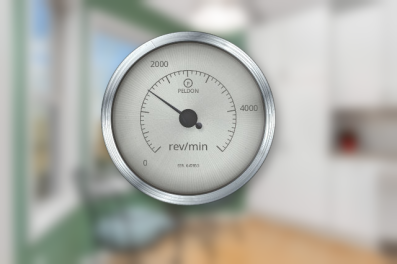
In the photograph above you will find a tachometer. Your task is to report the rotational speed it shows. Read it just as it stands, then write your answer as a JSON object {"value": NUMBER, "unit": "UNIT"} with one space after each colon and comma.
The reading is {"value": 1500, "unit": "rpm"}
